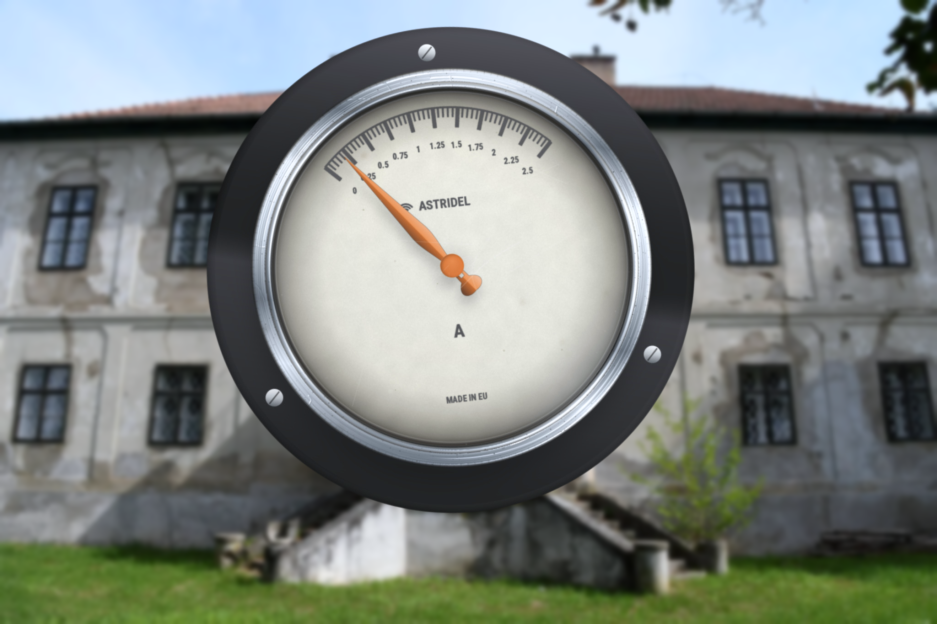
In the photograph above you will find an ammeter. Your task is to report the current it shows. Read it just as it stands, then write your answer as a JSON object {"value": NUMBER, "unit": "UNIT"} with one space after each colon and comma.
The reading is {"value": 0.2, "unit": "A"}
